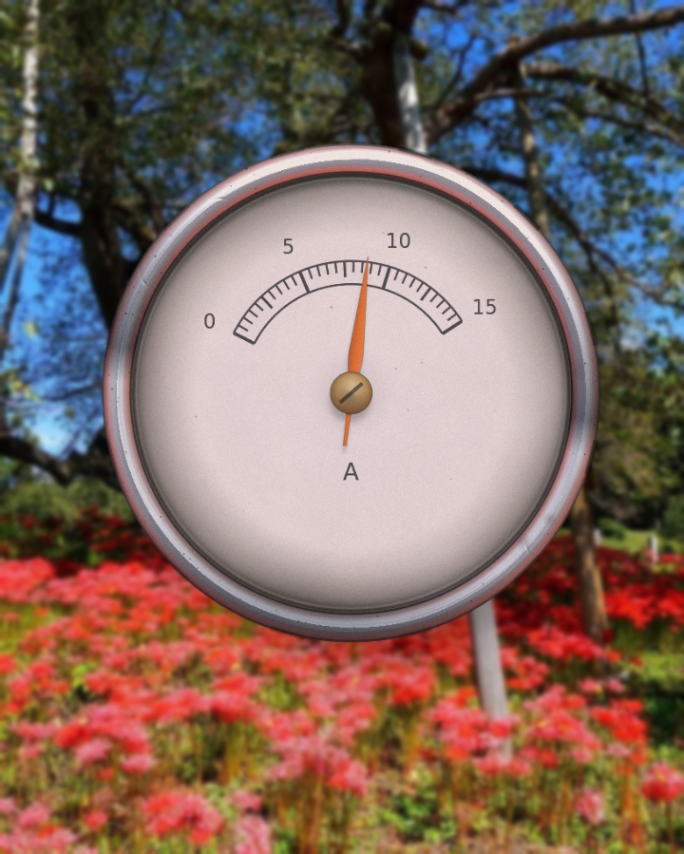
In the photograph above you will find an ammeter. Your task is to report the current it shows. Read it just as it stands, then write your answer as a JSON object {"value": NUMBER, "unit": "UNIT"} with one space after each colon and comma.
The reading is {"value": 8.75, "unit": "A"}
